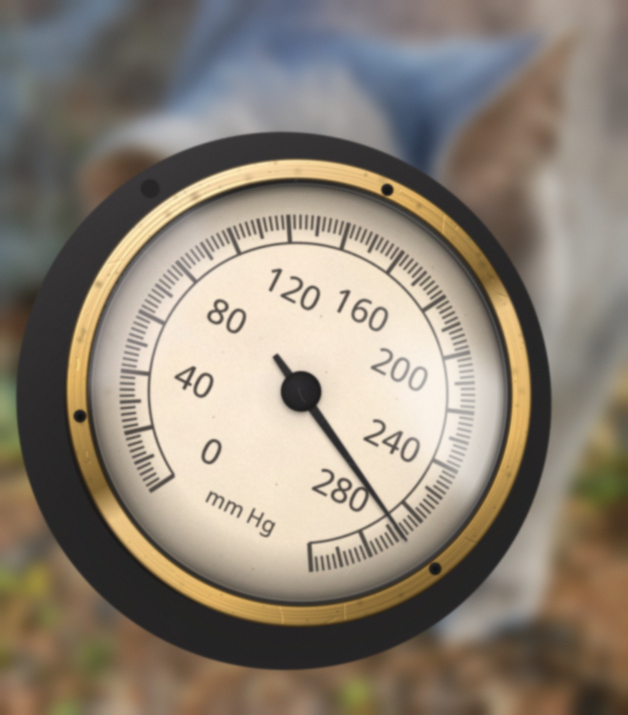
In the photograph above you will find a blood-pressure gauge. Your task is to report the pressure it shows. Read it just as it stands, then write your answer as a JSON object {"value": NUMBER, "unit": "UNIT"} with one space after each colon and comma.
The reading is {"value": 268, "unit": "mmHg"}
